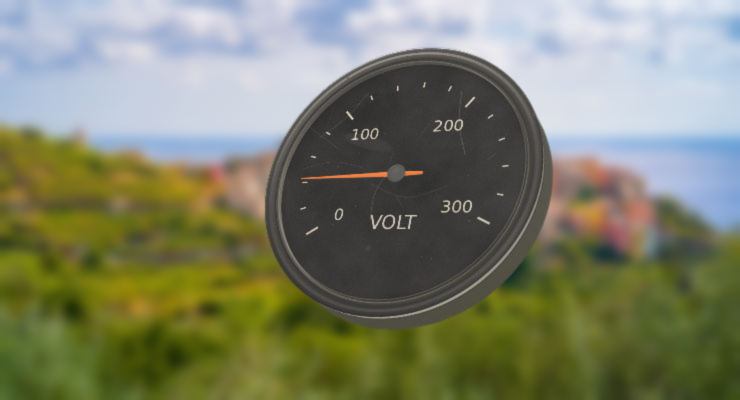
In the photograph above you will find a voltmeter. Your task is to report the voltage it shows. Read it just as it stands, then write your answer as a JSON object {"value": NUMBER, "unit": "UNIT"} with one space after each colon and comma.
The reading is {"value": 40, "unit": "V"}
